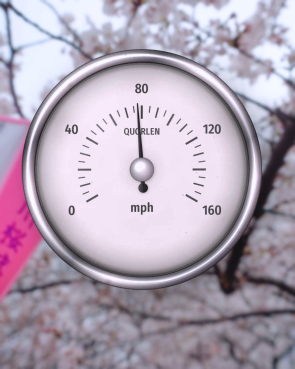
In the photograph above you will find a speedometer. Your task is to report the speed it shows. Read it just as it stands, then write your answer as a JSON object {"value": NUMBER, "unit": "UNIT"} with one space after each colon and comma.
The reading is {"value": 77.5, "unit": "mph"}
